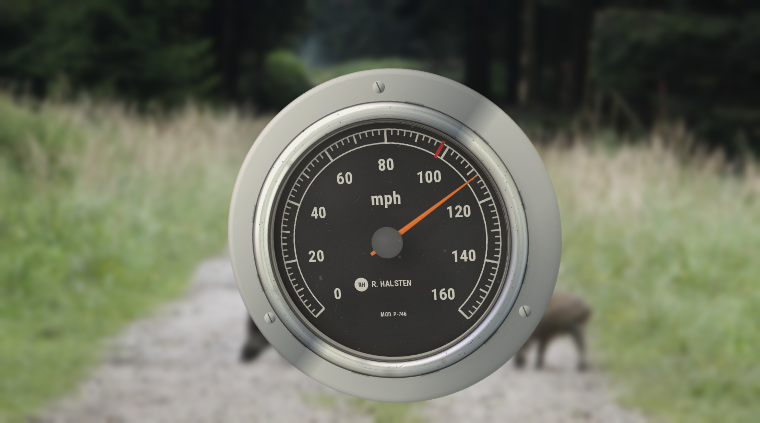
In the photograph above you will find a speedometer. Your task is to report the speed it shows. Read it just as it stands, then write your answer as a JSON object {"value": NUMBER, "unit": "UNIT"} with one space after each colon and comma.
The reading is {"value": 112, "unit": "mph"}
